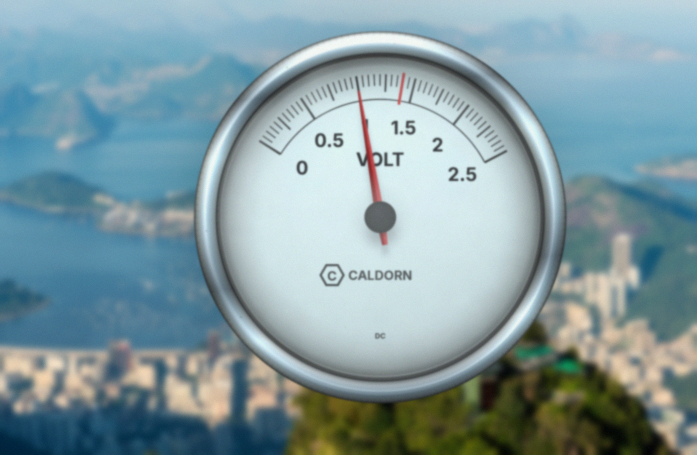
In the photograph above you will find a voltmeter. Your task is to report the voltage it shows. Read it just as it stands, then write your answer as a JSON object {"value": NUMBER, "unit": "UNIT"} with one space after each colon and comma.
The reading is {"value": 1, "unit": "V"}
